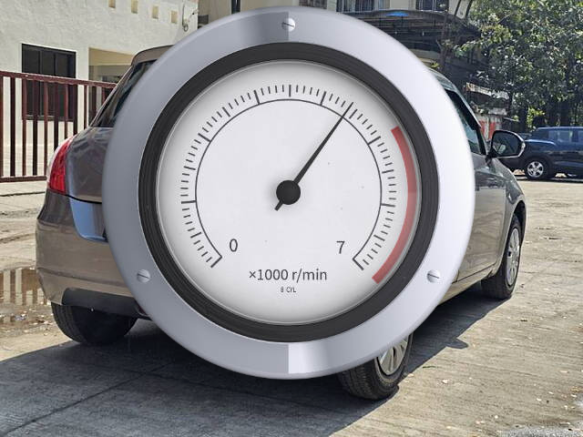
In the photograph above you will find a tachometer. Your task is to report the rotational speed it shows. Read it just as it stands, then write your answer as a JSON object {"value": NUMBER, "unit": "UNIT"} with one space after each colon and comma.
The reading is {"value": 4400, "unit": "rpm"}
